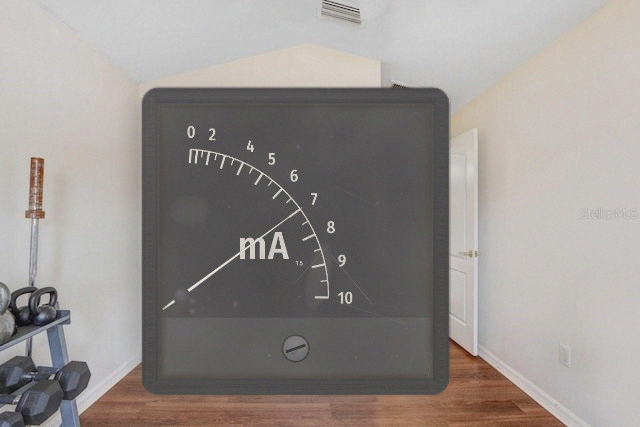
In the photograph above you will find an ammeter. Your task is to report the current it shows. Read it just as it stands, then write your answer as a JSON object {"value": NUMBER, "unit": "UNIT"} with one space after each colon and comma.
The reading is {"value": 7, "unit": "mA"}
